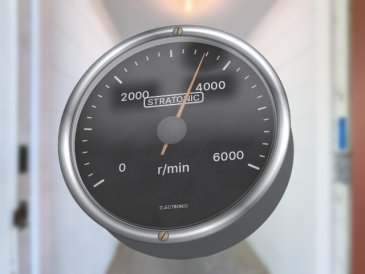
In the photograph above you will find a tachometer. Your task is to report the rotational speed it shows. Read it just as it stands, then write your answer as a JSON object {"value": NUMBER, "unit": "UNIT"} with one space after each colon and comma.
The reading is {"value": 3600, "unit": "rpm"}
